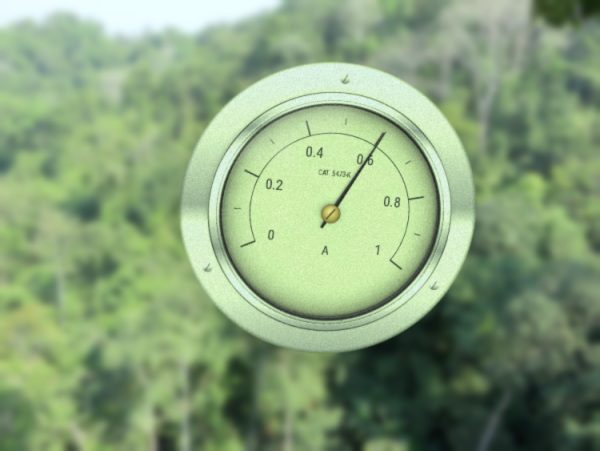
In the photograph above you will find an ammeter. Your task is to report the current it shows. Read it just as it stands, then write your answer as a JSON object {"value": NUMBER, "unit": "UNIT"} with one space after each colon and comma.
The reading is {"value": 0.6, "unit": "A"}
